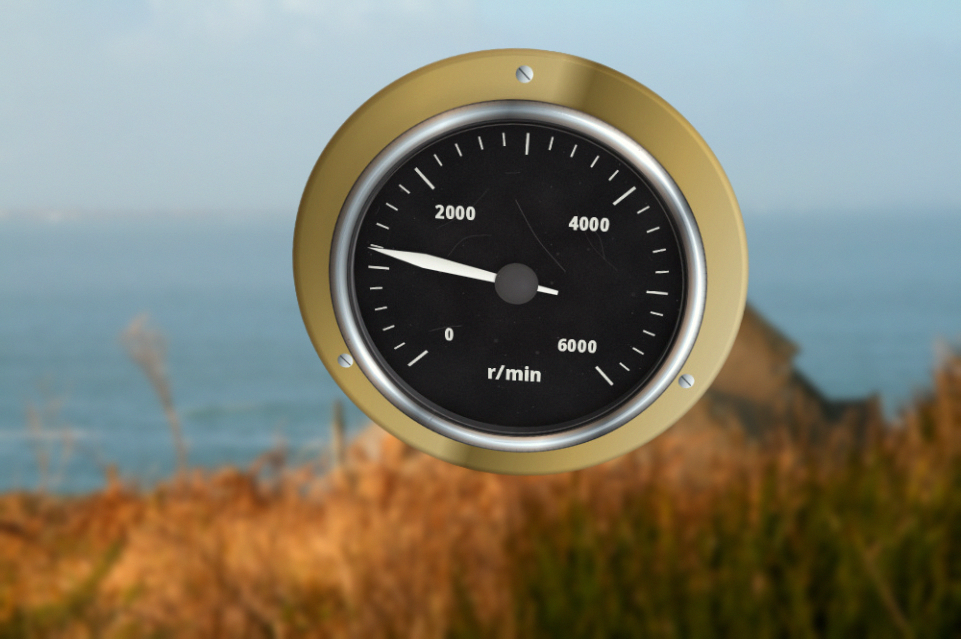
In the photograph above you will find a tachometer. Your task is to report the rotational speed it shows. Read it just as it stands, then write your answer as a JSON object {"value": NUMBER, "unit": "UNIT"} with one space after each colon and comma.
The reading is {"value": 1200, "unit": "rpm"}
